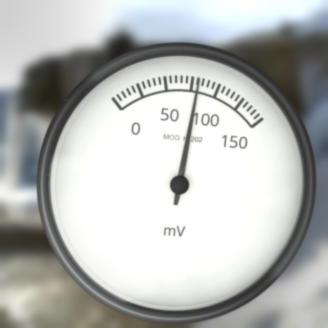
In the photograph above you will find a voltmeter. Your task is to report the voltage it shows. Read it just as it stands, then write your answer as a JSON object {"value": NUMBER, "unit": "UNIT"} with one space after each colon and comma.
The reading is {"value": 80, "unit": "mV"}
